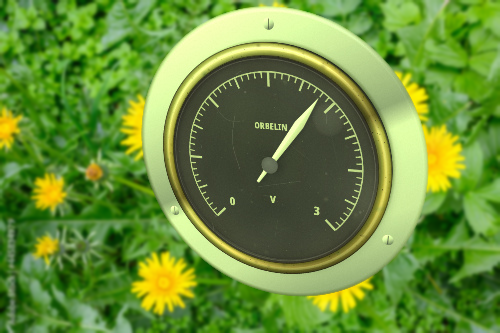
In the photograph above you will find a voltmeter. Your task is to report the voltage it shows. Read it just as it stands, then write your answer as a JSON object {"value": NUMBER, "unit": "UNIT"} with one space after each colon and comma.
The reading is {"value": 1.9, "unit": "V"}
